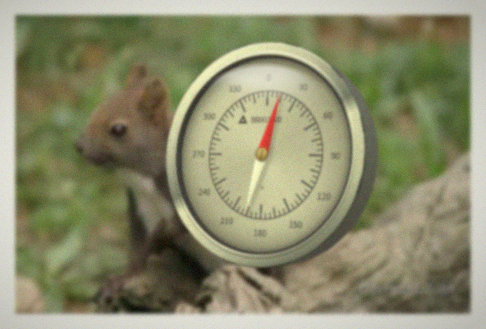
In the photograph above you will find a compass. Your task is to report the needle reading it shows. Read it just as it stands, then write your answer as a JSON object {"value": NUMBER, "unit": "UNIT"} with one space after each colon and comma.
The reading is {"value": 15, "unit": "°"}
